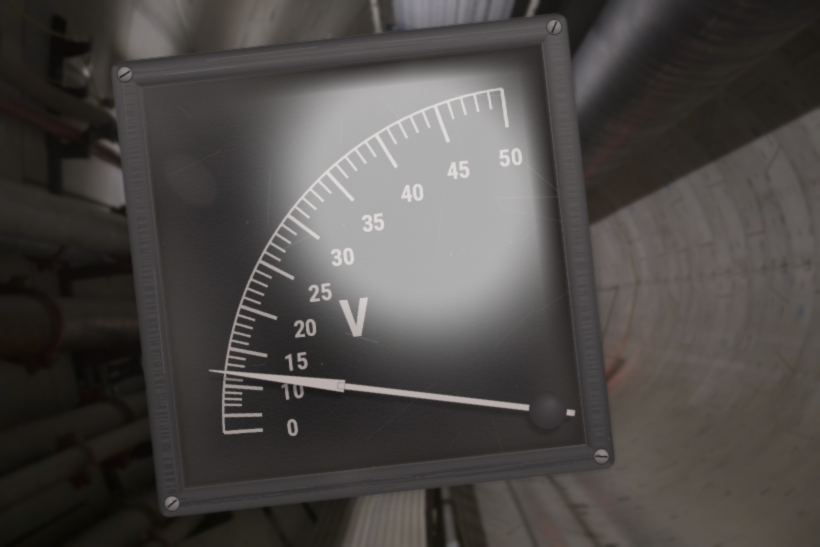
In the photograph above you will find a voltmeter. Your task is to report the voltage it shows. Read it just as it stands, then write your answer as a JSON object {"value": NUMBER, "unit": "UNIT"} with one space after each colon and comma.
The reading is {"value": 12, "unit": "V"}
